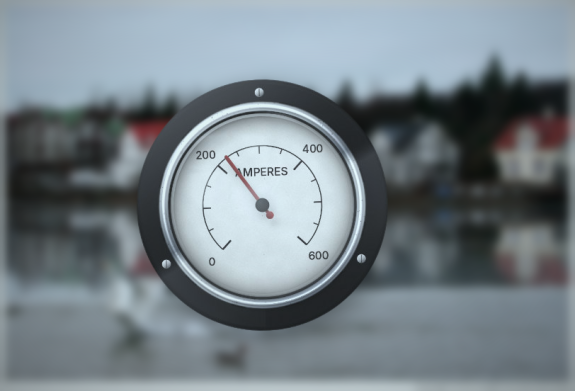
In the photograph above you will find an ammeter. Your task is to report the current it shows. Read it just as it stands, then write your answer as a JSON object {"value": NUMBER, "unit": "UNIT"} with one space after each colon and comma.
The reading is {"value": 225, "unit": "A"}
